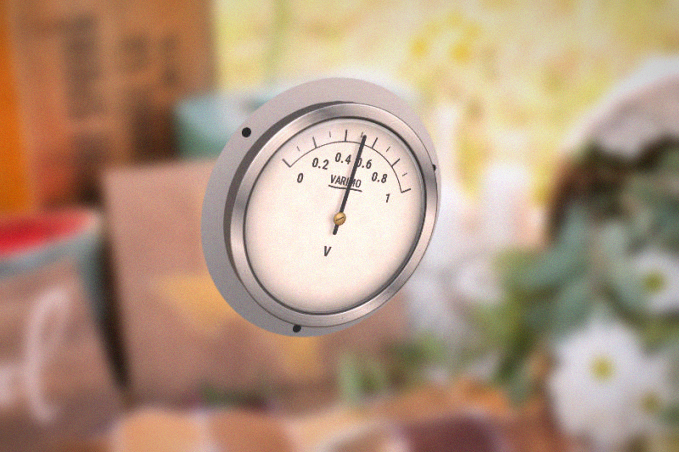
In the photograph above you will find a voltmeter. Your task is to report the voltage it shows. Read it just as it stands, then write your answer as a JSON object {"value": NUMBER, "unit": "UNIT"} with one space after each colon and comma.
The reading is {"value": 0.5, "unit": "V"}
